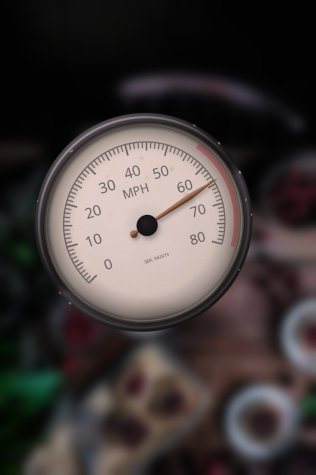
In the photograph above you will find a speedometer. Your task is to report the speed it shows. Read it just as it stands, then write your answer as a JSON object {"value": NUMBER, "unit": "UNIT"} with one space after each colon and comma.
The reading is {"value": 64, "unit": "mph"}
